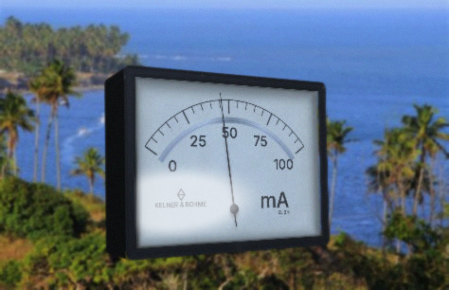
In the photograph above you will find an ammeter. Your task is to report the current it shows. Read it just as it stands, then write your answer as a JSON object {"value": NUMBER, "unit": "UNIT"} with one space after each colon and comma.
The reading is {"value": 45, "unit": "mA"}
